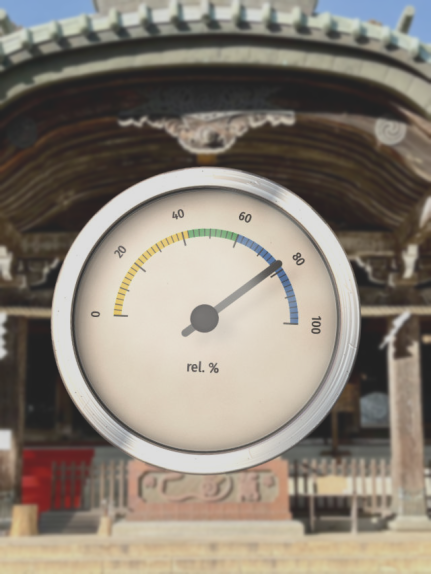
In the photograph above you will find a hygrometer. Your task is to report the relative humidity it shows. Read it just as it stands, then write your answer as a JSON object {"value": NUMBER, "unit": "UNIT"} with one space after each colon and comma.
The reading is {"value": 78, "unit": "%"}
